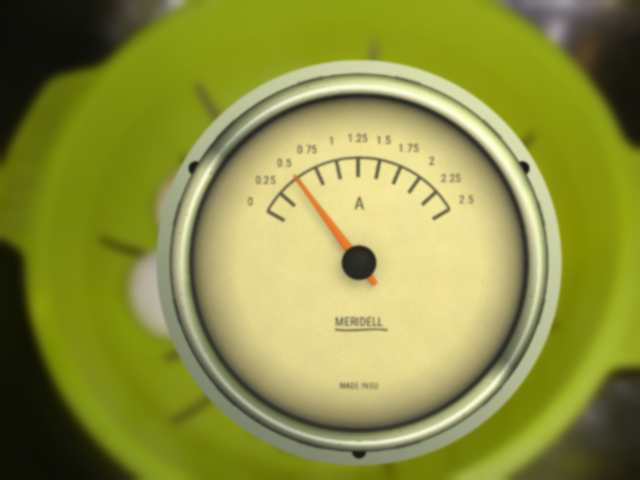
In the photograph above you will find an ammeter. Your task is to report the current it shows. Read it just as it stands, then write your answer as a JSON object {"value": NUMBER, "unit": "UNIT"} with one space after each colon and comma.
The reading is {"value": 0.5, "unit": "A"}
